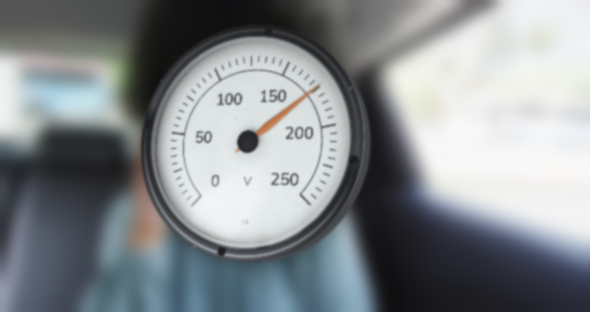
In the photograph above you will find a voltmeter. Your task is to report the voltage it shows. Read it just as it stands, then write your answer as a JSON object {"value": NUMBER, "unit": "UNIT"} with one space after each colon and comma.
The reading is {"value": 175, "unit": "V"}
